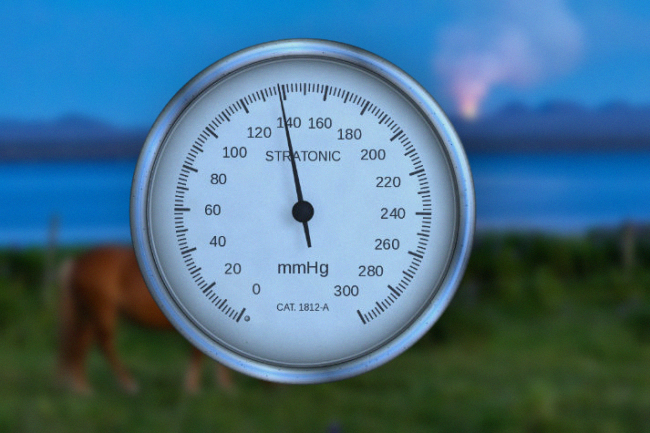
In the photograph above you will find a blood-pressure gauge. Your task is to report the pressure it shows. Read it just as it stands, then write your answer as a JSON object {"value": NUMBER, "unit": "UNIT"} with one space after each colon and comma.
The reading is {"value": 138, "unit": "mmHg"}
